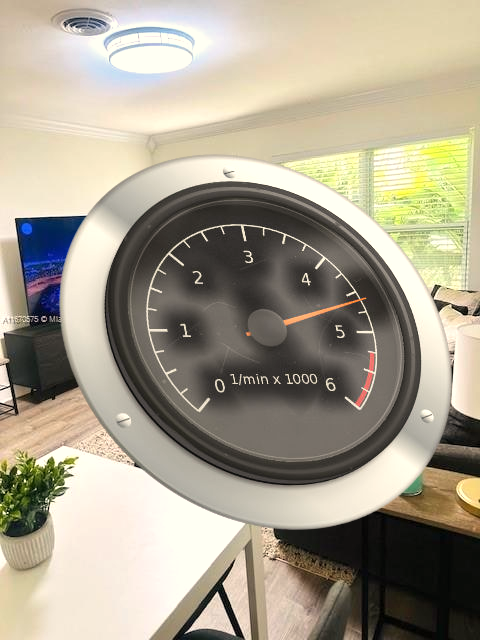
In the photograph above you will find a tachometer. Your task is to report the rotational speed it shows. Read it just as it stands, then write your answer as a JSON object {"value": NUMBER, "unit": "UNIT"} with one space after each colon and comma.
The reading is {"value": 4625, "unit": "rpm"}
